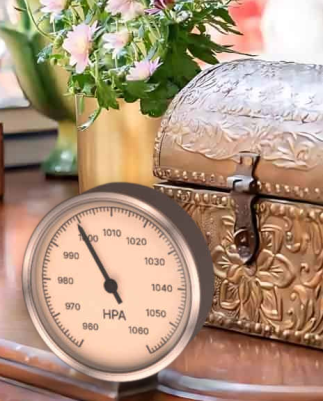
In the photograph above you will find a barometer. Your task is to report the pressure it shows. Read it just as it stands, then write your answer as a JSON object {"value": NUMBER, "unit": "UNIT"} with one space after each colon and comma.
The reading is {"value": 1000, "unit": "hPa"}
